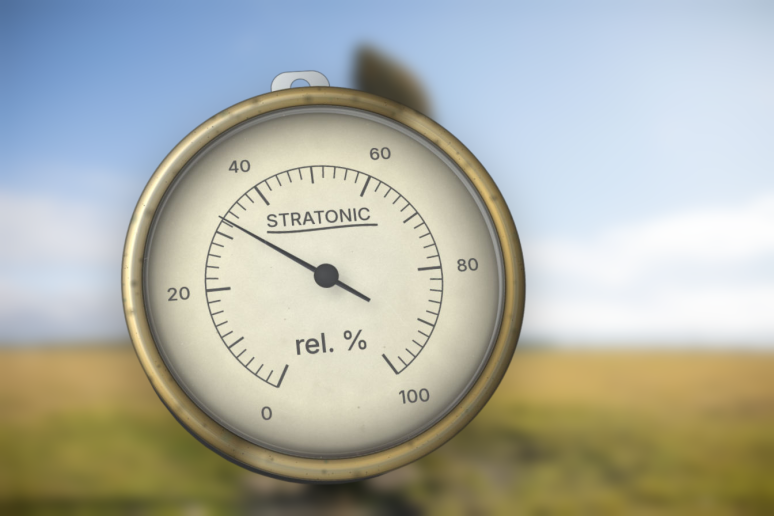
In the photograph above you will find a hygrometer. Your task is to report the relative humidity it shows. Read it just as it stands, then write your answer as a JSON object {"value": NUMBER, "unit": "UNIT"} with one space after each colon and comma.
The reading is {"value": 32, "unit": "%"}
